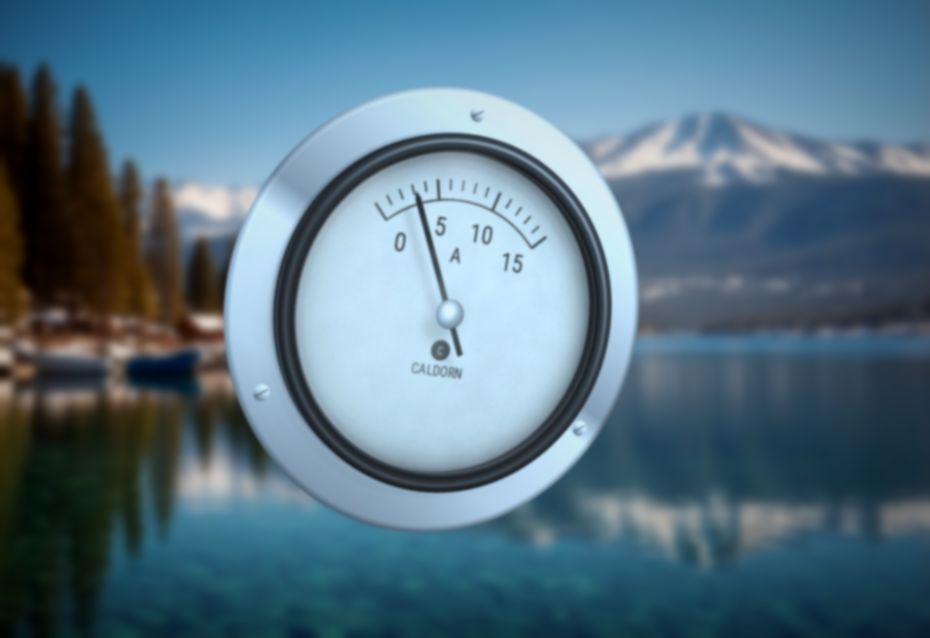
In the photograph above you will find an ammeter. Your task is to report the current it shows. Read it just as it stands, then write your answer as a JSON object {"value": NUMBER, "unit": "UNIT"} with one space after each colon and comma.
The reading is {"value": 3, "unit": "A"}
